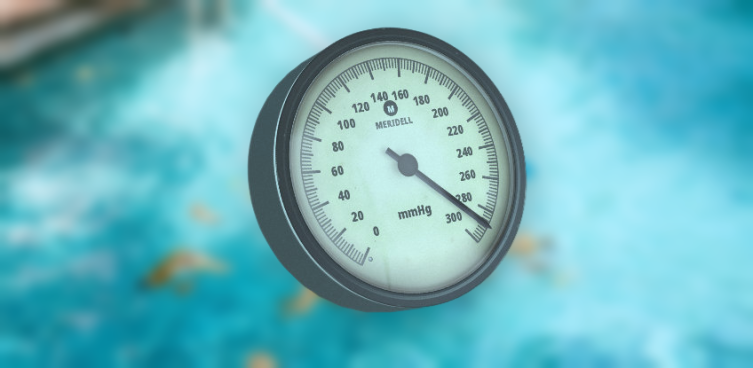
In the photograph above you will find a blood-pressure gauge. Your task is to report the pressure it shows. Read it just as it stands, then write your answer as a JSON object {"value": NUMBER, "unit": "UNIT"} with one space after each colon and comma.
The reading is {"value": 290, "unit": "mmHg"}
